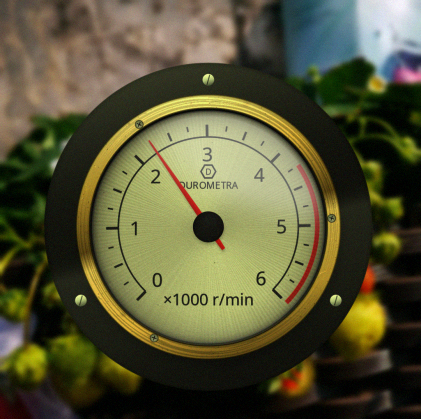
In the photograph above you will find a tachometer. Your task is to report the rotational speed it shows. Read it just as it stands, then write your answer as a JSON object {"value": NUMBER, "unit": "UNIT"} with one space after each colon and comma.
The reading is {"value": 2250, "unit": "rpm"}
